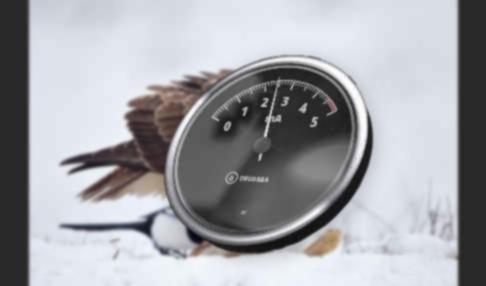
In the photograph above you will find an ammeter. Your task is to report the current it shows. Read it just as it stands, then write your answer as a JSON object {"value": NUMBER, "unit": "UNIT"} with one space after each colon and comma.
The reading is {"value": 2.5, "unit": "mA"}
